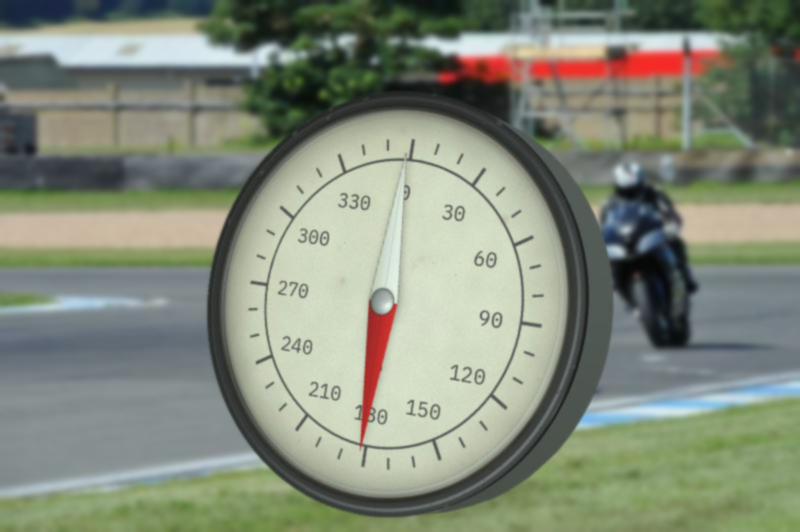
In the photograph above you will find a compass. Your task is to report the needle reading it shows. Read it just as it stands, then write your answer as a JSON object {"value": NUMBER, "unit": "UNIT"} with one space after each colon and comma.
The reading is {"value": 180, "unit": "°"}
